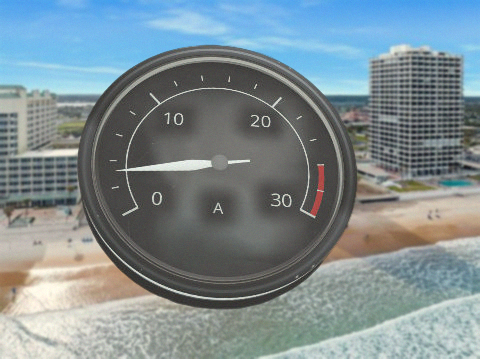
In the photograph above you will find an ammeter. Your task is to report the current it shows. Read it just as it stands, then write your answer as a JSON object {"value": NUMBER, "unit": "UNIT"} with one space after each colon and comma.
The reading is {"value": 3, "unit": "A"}
